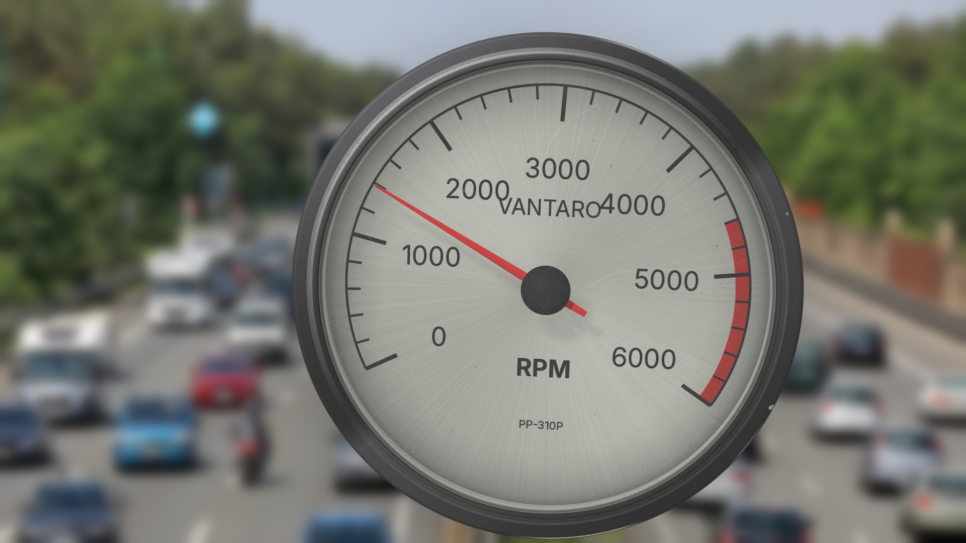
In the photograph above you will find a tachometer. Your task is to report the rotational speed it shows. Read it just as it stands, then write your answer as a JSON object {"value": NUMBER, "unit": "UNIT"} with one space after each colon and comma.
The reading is {"value": 1400, "unit": "rpm"}
